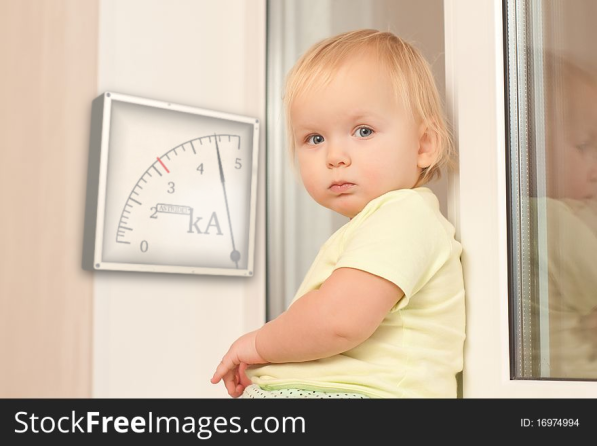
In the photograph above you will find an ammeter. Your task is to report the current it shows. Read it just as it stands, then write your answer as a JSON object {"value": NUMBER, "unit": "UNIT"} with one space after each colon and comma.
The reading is {"value": 4.5, "unit": "kA"}
